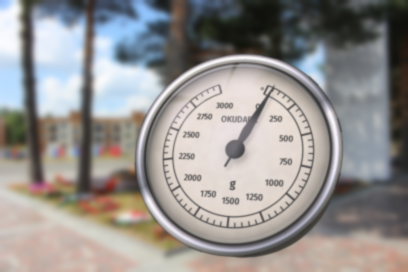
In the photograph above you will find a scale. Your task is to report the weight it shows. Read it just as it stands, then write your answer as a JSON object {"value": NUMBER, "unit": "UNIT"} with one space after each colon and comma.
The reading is {"value": 50, "unit": "g"}
